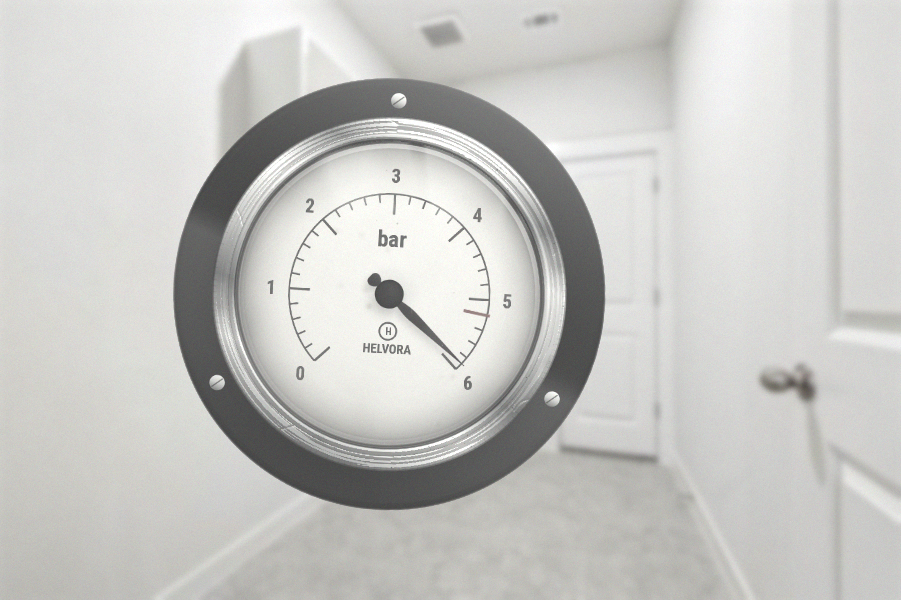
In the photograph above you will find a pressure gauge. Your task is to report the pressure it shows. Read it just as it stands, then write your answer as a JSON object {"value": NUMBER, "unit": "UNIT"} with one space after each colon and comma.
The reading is {"value": 5.9, "unit": "bar"}
